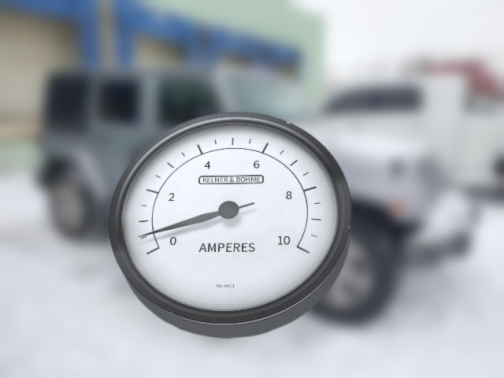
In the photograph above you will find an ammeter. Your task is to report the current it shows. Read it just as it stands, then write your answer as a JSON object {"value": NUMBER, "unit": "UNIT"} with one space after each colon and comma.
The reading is {"value": 0.5, "unit": "A"}
